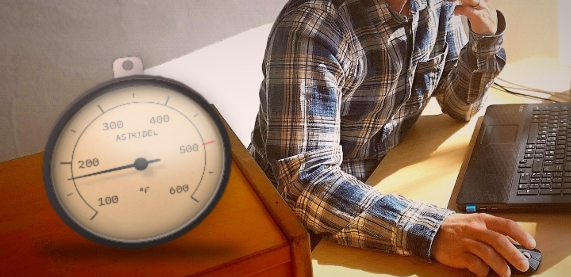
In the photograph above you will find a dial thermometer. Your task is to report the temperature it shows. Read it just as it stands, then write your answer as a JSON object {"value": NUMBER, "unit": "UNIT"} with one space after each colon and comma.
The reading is {"value": 175, "unit": "°F"}
